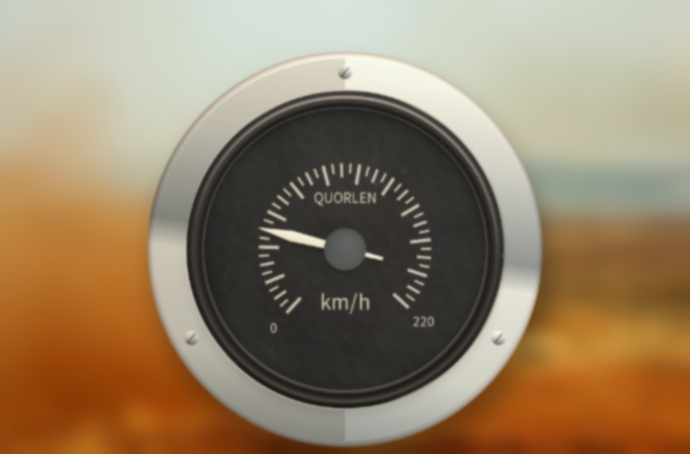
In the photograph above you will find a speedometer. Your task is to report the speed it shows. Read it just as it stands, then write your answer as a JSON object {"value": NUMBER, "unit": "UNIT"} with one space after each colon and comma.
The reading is {"value": 50, "unit": "km/h"}
